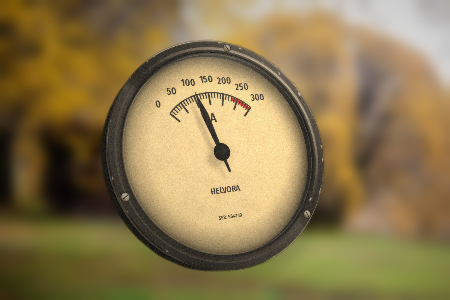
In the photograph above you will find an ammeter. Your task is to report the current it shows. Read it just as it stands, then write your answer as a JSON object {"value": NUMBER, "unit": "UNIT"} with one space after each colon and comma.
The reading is {"value": 100, "unit": "A"}
